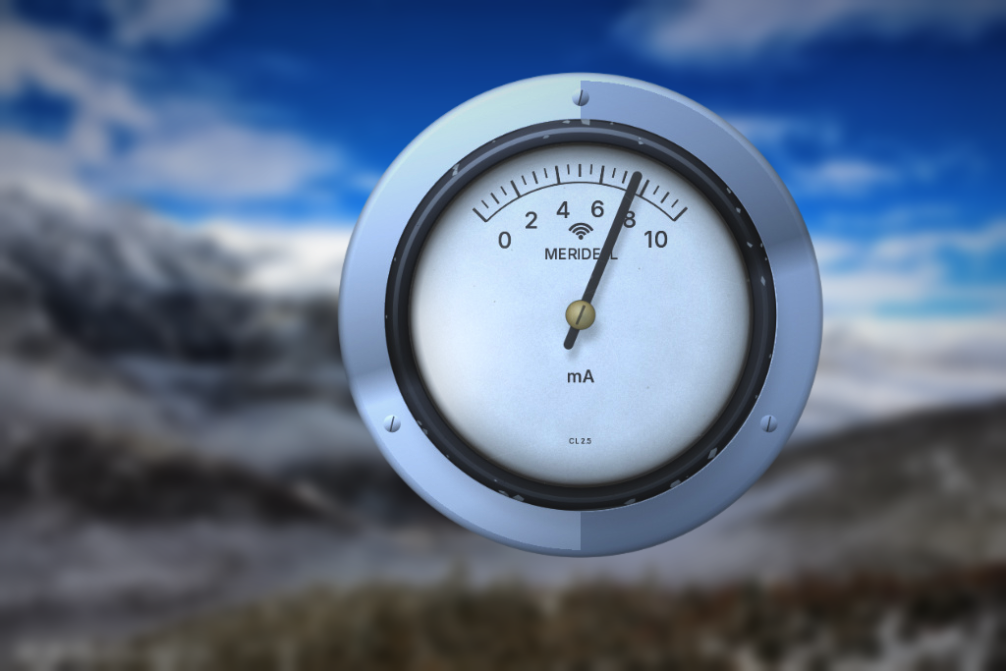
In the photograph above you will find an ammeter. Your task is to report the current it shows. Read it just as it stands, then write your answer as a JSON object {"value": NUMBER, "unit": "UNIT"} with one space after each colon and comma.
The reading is {"value": 7.5, "unit": "mA"}
